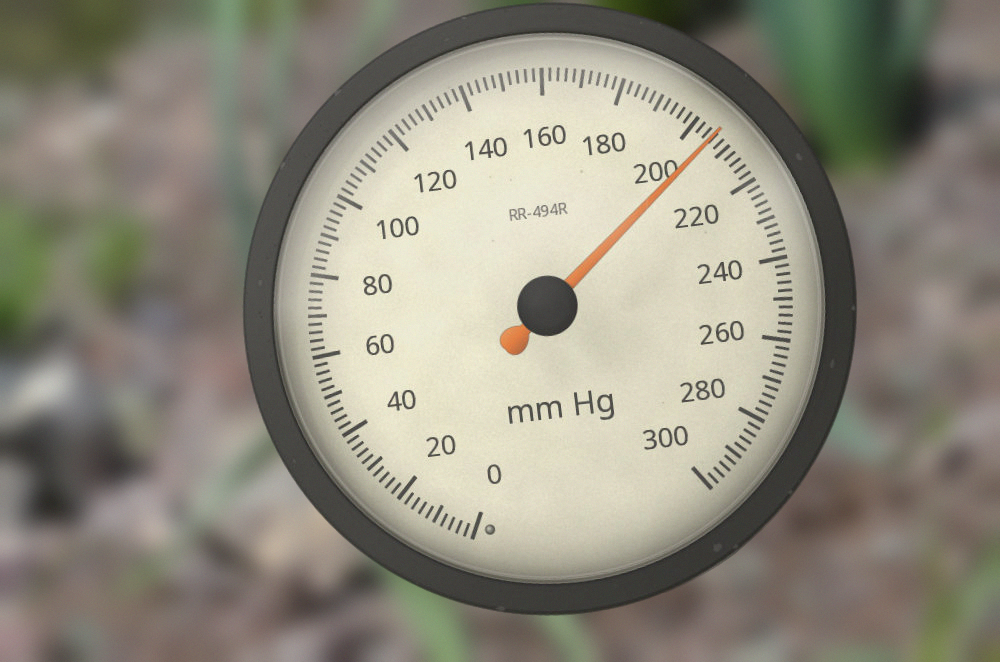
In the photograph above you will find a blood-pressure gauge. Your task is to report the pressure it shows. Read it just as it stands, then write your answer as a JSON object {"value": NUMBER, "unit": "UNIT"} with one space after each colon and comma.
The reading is {"value": 206, "unit": "mmHg"}
